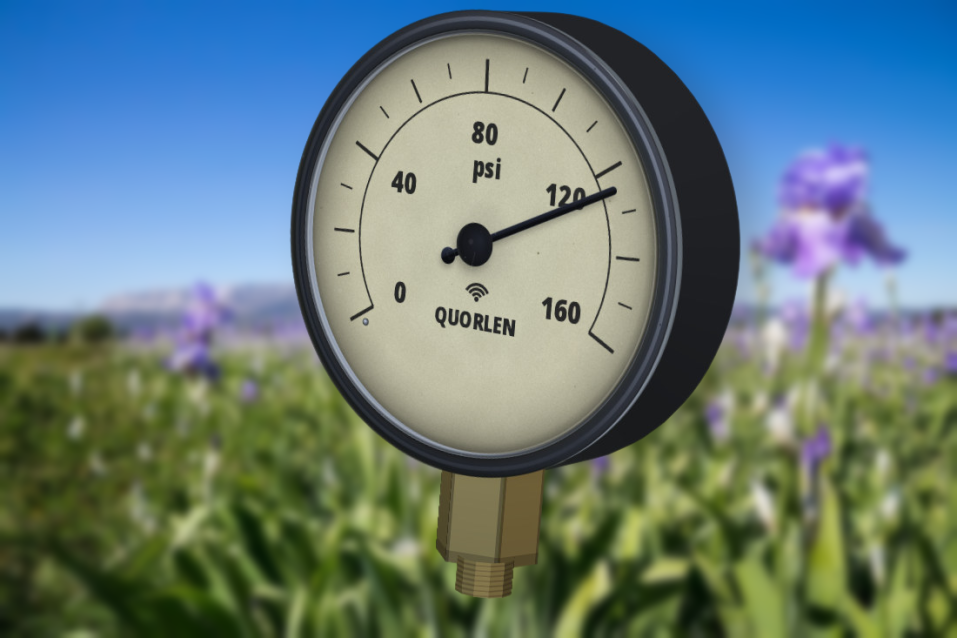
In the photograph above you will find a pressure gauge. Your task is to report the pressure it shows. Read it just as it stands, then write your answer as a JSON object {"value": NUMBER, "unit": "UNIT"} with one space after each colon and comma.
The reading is {"value": 125, "unit": "psi"}
